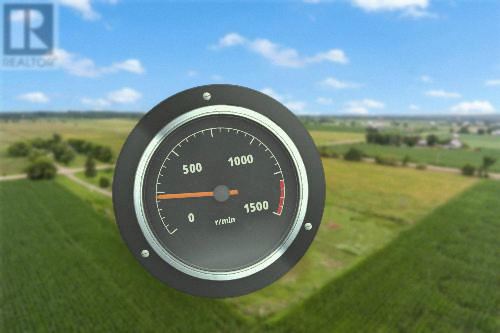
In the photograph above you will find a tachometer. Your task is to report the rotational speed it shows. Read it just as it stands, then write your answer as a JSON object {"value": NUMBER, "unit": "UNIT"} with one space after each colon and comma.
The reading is {"value": 225, "unit": "rpm"}
